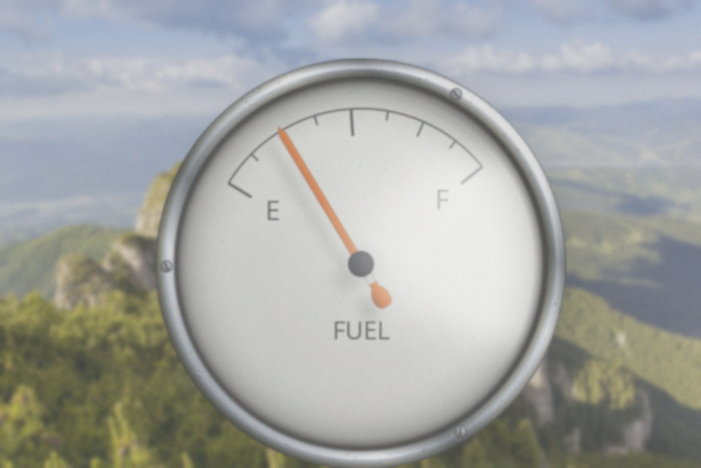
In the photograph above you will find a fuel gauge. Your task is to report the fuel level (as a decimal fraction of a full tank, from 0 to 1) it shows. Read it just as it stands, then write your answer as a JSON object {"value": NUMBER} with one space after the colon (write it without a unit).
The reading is {"value": 0.25}
